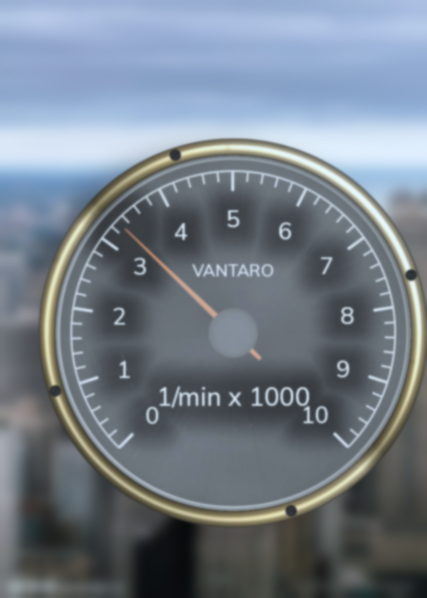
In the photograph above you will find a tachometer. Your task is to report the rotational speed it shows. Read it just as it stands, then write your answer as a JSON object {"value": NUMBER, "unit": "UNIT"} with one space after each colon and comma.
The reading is {"value": 3300, "unit": "rpm"}
